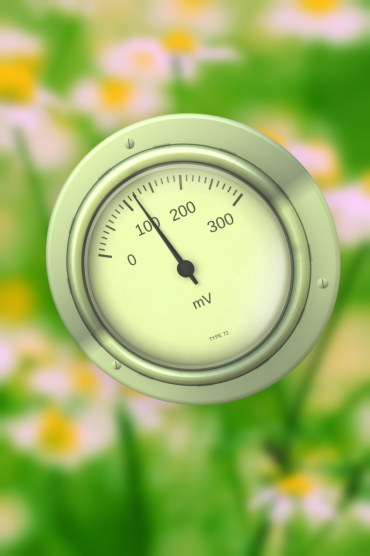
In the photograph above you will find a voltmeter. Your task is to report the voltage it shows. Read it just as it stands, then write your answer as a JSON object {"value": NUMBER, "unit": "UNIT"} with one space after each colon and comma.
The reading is {"value": 120, "unit": "mV"}
